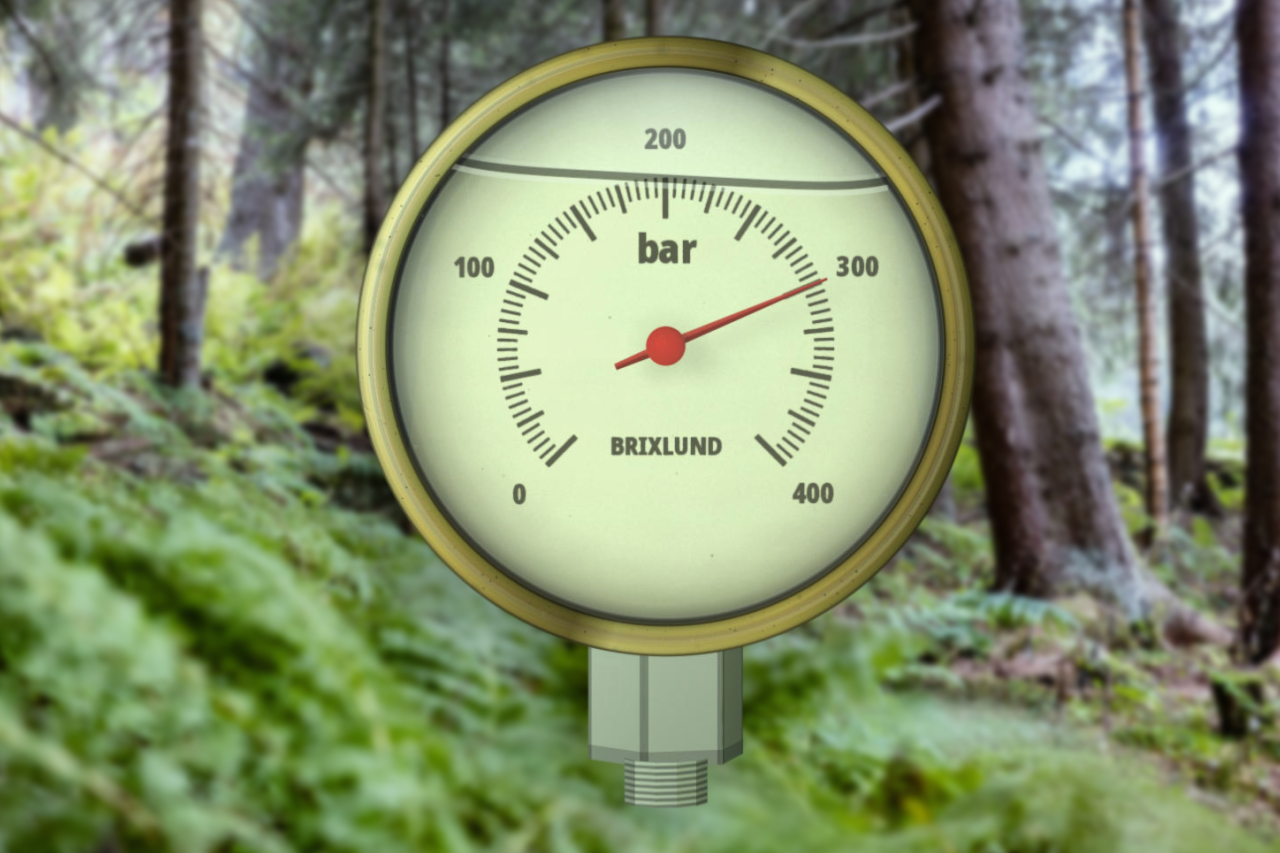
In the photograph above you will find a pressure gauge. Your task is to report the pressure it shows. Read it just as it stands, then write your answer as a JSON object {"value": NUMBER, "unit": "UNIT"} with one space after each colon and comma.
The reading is {"value": 300, "unit": "bar"}
